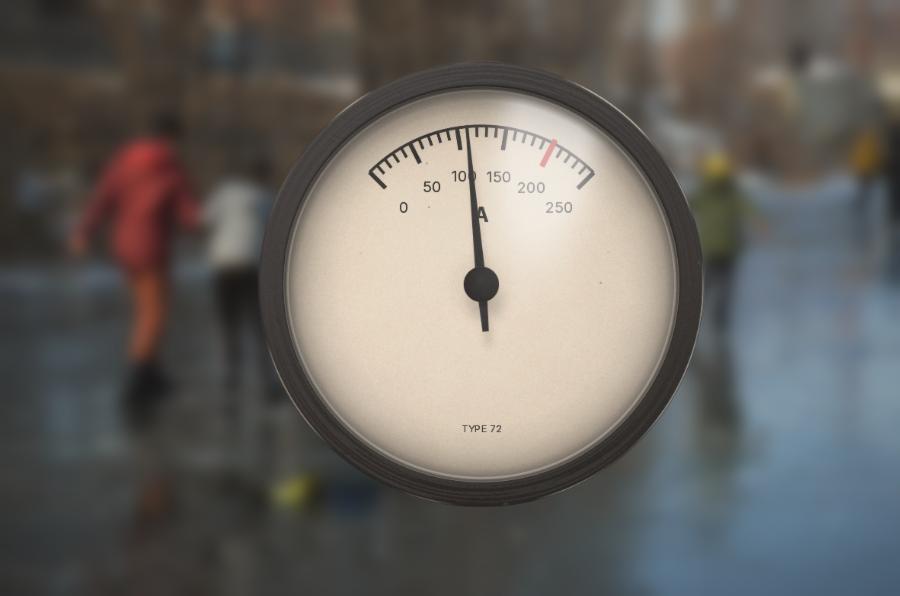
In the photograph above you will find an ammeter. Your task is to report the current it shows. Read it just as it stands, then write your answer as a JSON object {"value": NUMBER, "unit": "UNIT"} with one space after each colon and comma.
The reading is {"value": 110, "unit": "A"}
